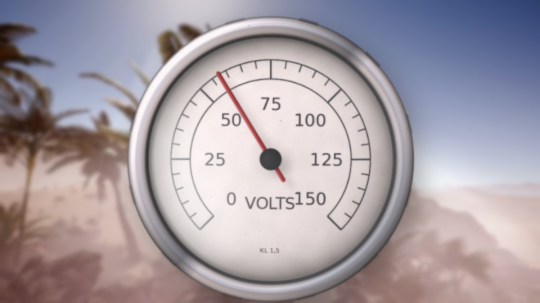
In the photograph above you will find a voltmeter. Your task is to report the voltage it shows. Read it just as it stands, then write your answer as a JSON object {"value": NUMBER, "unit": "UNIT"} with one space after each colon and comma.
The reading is {"value": 57.5, "unit": "V"}
